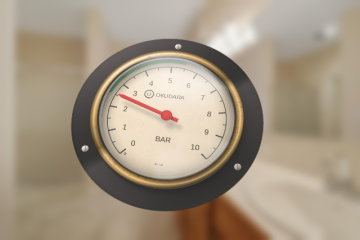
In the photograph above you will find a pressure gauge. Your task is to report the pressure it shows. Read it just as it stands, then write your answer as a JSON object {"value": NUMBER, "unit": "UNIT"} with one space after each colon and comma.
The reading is {"value": 2.5, "unit": "bar"}
